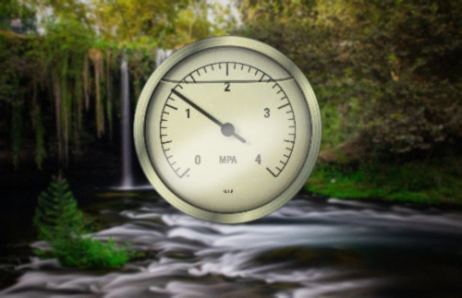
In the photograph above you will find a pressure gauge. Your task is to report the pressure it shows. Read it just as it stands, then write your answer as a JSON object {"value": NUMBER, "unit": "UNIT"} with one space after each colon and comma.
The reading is {"value": 1.2, "unit": "MPa"}
